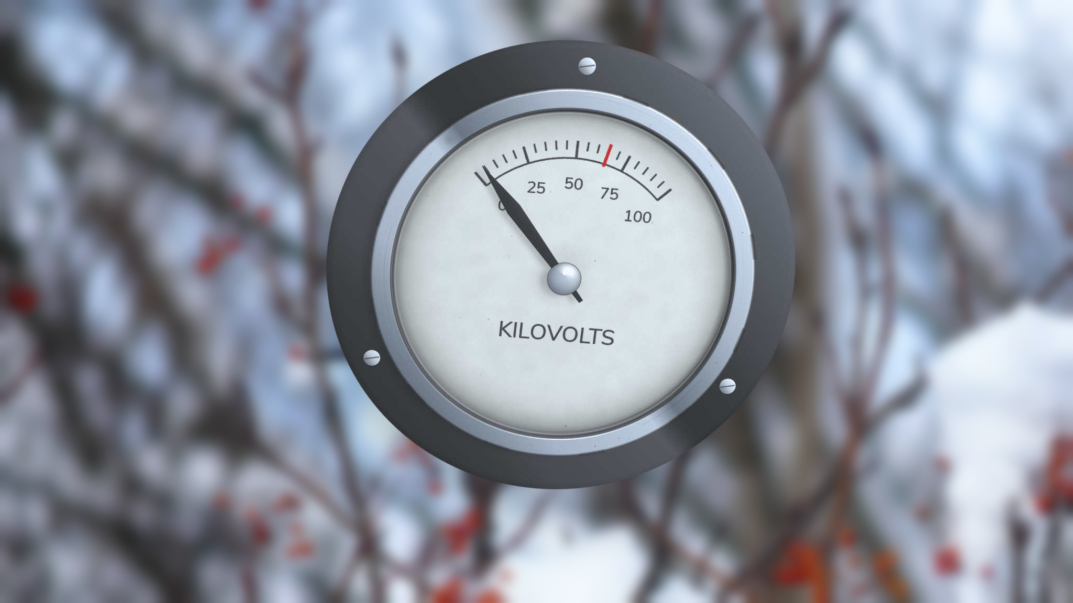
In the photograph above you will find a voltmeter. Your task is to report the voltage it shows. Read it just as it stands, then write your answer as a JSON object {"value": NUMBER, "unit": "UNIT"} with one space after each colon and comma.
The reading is {"value": 5, "unit": "kV"}
